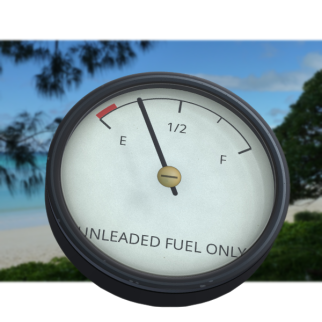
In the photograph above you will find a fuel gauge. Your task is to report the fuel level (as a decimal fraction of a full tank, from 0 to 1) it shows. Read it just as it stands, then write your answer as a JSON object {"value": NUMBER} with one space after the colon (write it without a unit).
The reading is {"value": 0.25}
